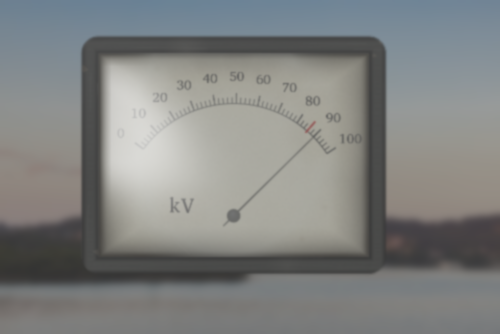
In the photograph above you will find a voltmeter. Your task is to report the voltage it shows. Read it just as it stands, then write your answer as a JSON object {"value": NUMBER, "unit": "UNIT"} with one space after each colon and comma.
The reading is {"value": 90, "unit": "kV"}
